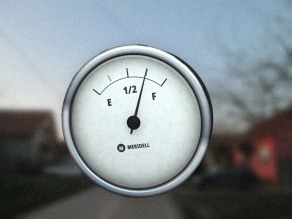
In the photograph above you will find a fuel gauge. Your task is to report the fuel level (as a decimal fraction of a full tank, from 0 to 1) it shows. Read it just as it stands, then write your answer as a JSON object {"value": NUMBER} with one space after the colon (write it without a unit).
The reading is {"value": 0.75}
